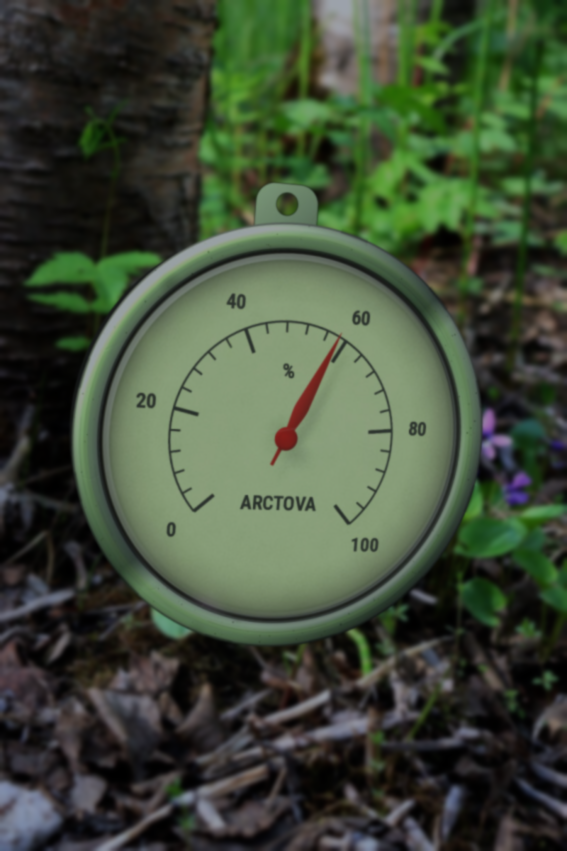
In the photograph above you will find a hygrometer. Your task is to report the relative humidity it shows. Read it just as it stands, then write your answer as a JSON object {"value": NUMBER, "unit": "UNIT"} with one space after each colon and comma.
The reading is {"value": 58, "unit": "%"}
